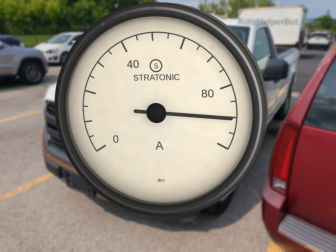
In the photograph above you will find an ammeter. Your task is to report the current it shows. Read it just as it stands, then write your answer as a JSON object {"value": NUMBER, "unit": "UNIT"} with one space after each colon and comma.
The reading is {"value": 90, "unit": "A"}
